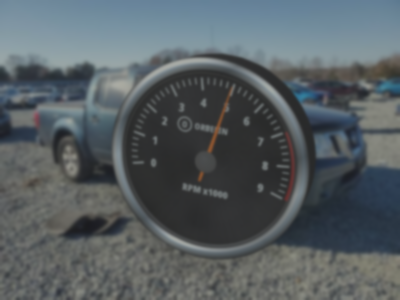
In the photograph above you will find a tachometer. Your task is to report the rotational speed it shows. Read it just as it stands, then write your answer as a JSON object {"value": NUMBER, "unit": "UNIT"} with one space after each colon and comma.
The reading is {"value": 5000, "unit": "rpm"}
